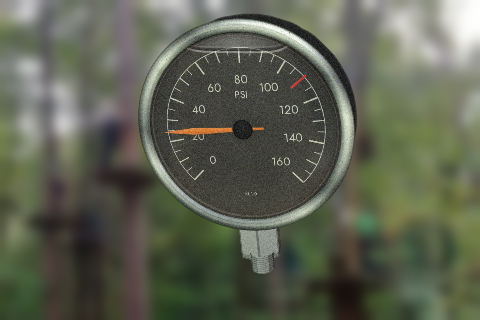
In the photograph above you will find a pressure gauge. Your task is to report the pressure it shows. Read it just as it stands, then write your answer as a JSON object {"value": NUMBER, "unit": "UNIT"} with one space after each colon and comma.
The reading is {"value": 25, "unit": "psi"}
